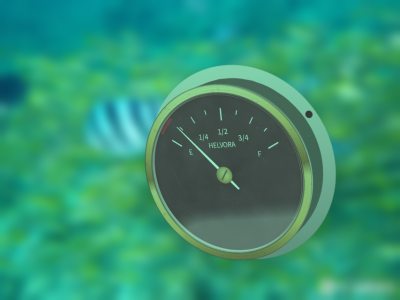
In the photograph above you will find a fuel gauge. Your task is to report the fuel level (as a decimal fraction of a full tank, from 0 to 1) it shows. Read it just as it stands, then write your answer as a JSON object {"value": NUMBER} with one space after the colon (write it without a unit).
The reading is {"value": 0.125}
